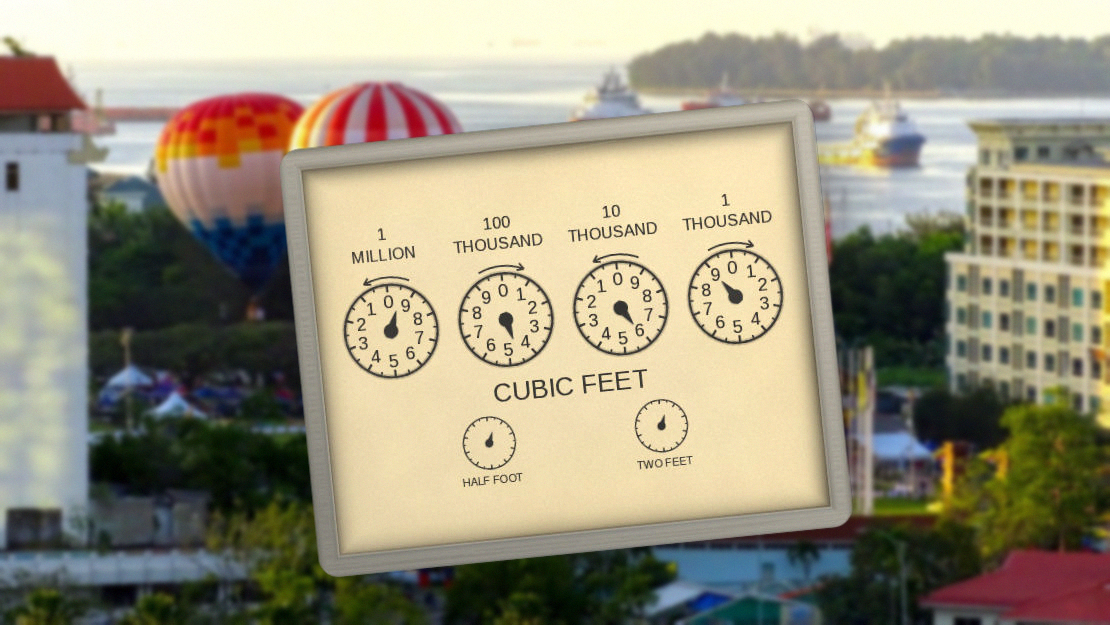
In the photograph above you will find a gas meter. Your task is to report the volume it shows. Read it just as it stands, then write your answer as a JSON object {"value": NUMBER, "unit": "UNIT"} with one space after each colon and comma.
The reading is {"value": 945900, "unit": "ft³"}
